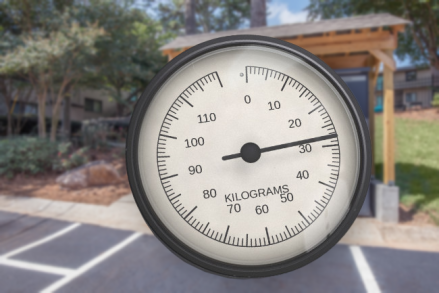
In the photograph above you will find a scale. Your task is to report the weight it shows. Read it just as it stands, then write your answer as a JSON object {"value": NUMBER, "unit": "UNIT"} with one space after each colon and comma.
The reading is {"value": 28, "unit": "kg"}
